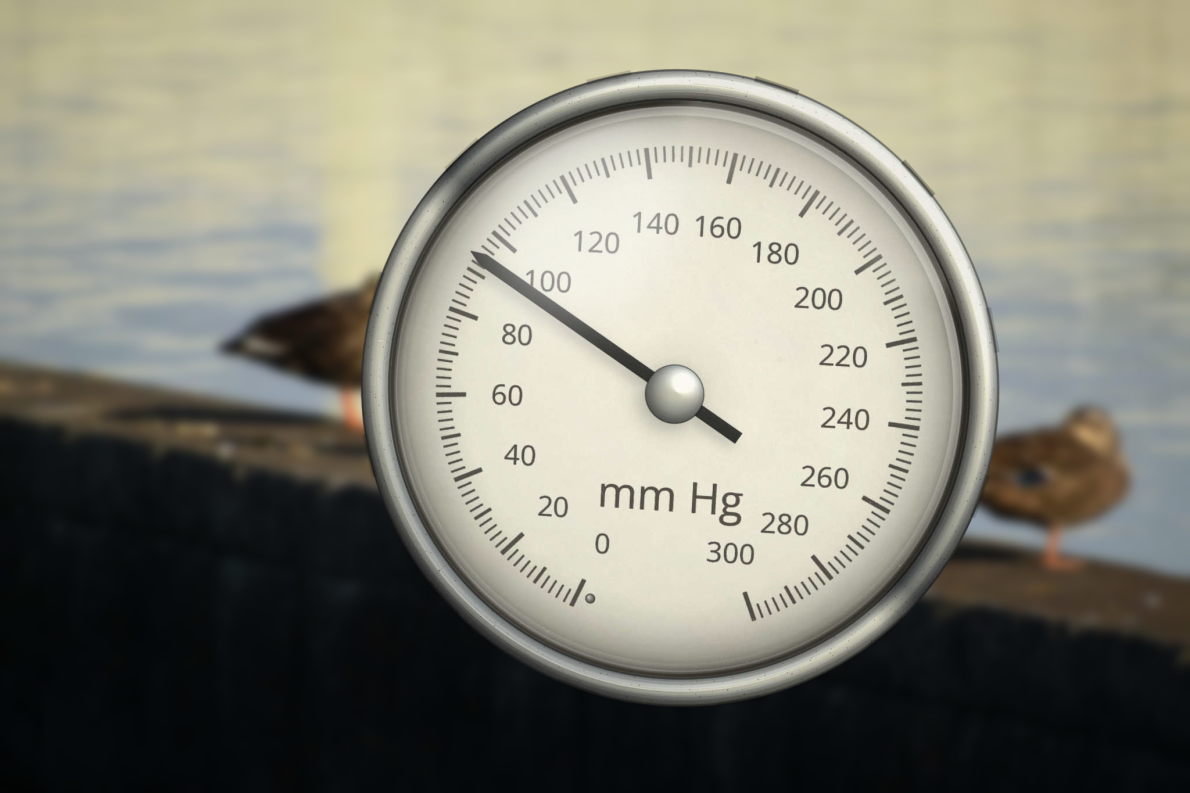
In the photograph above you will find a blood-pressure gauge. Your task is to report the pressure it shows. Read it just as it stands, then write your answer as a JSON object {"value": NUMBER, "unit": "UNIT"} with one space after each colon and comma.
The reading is {"value": 94, "unit": "mmHg"}
